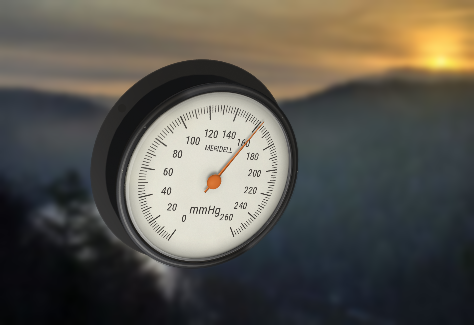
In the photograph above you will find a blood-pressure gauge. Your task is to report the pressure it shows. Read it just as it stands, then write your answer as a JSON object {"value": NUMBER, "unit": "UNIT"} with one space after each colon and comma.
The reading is {"value": 160, "unit": "mmHg"}
